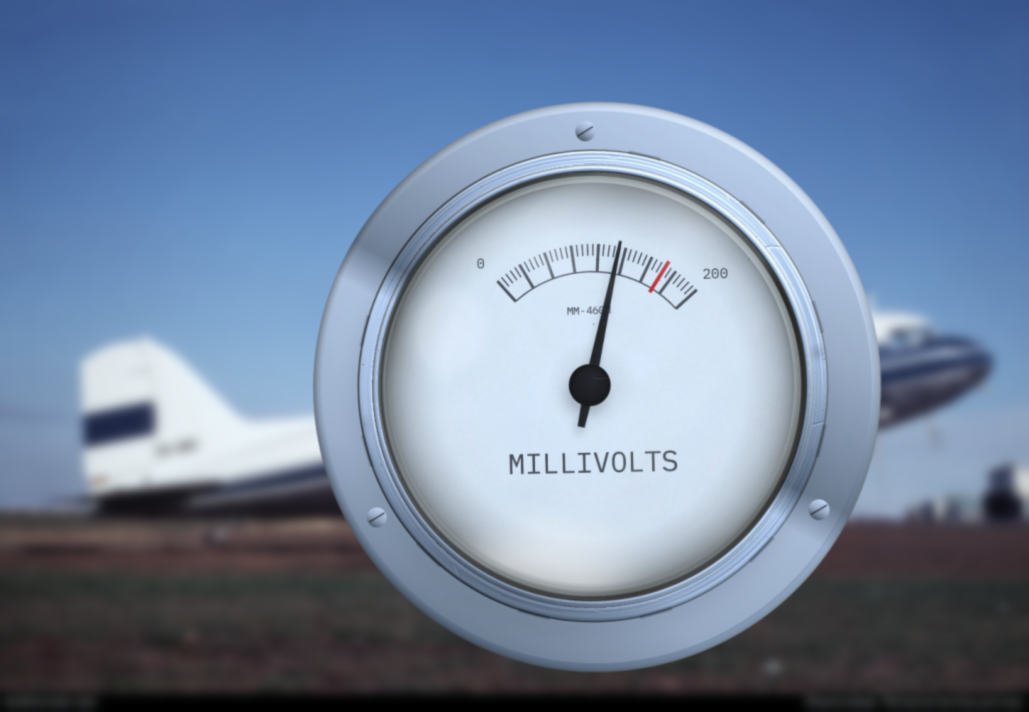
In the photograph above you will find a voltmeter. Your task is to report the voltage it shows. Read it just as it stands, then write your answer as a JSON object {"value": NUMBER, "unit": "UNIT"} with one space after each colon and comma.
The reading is {"value": 120, "unit": "mV"}
